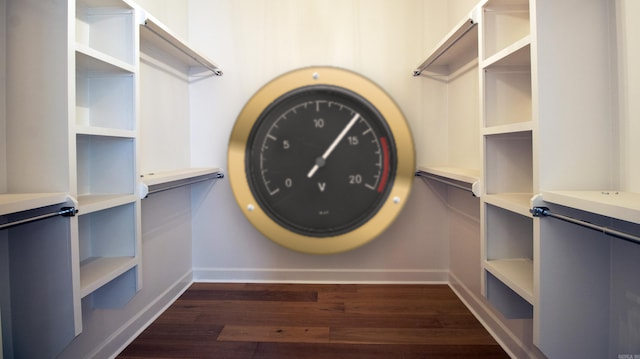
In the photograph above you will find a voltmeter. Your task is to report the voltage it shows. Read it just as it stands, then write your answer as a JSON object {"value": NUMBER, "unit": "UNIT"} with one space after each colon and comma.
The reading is {"value": 13.5, "unit": "V"}
